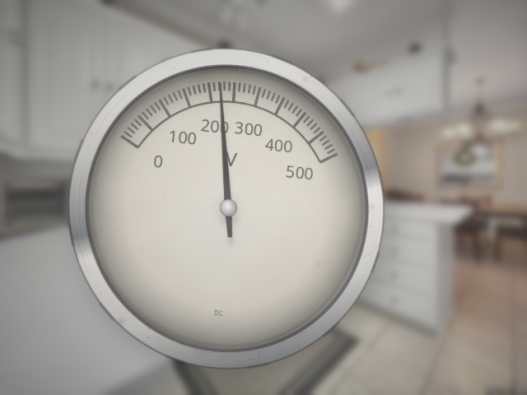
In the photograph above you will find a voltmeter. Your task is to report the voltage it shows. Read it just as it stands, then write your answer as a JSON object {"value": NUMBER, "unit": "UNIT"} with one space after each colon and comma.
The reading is {"value": 220, "unit": "V"}
